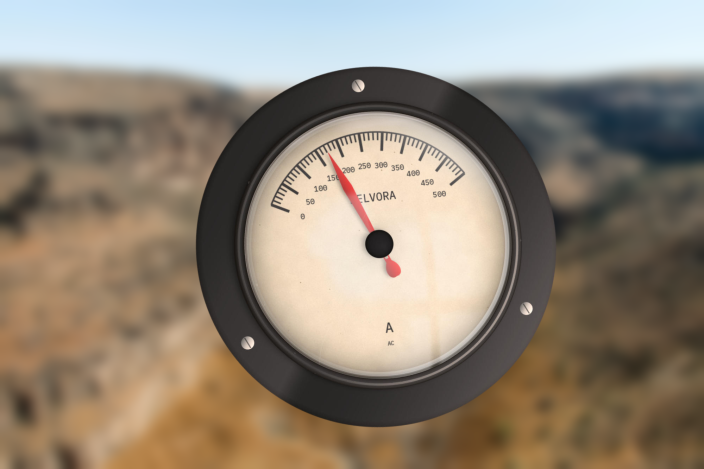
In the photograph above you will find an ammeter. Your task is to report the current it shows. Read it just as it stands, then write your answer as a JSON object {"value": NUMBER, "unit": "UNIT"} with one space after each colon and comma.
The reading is {"value": 170, "unit": "A"}
